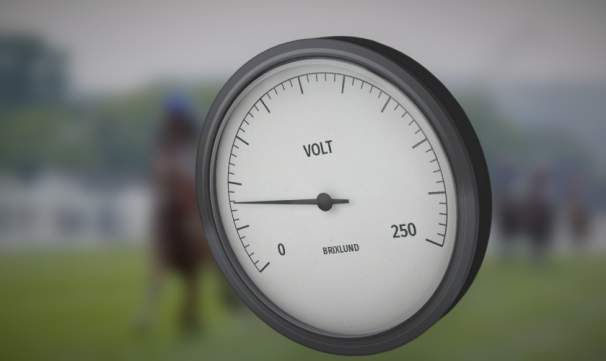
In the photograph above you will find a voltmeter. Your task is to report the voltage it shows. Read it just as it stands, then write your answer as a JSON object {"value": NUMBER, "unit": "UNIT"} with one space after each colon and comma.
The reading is {"value": 40, "unit": "V"}
